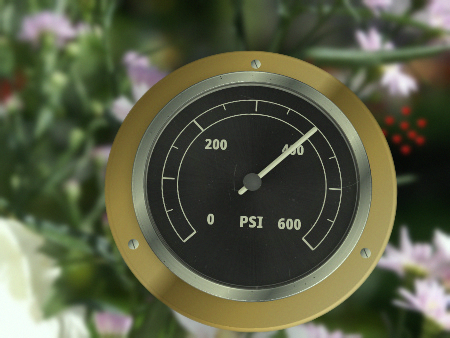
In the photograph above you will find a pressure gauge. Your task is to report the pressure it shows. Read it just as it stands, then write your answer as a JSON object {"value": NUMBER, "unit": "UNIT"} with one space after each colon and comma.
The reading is {"value": 400, "unit": "psi"}
